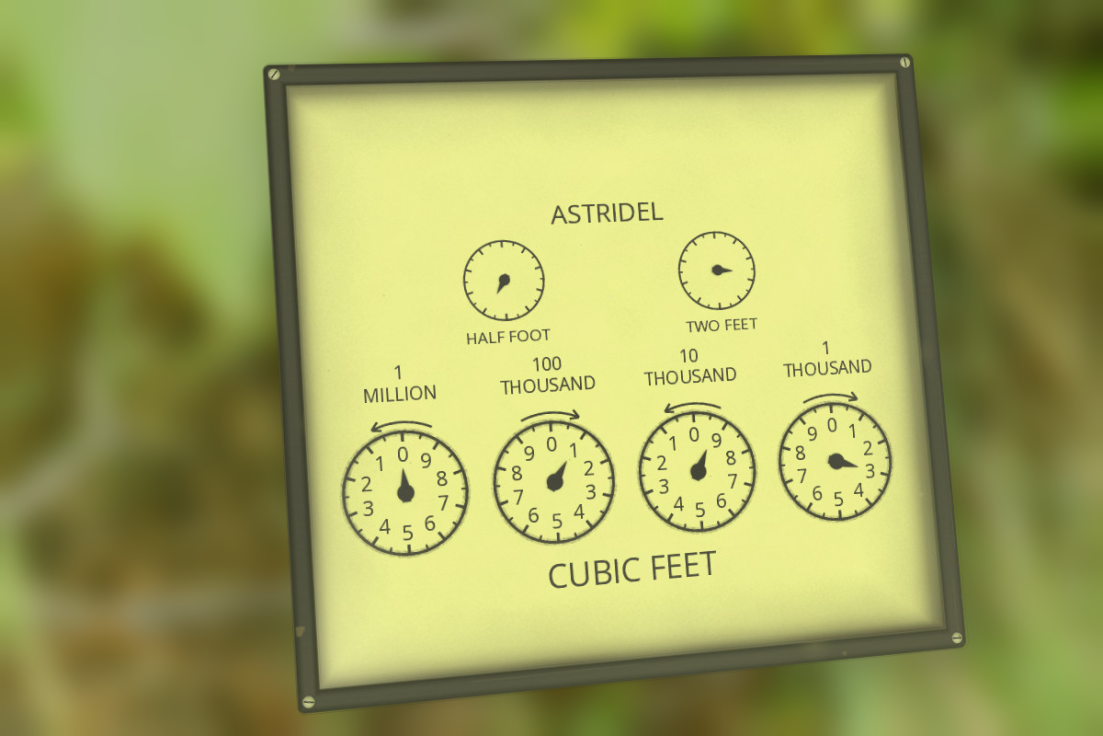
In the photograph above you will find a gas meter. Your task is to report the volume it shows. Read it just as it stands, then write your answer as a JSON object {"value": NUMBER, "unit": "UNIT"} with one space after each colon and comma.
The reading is {"value": 9300, "unit": "ft³"}
